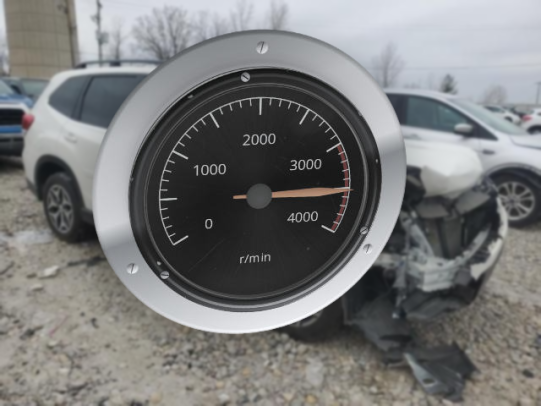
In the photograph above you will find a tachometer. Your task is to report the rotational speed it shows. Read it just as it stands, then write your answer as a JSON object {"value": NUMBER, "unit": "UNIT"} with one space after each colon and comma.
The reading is {"value": 3500, "unit": "rpm"}
